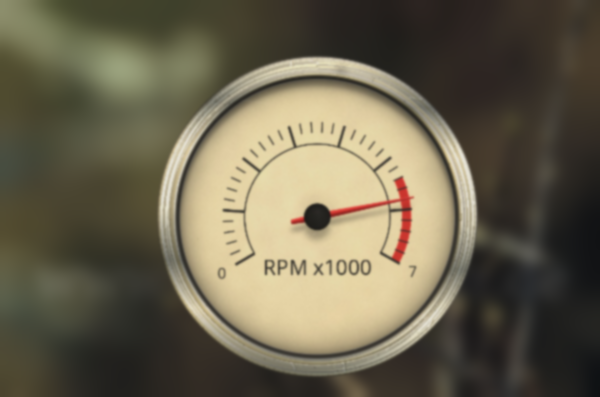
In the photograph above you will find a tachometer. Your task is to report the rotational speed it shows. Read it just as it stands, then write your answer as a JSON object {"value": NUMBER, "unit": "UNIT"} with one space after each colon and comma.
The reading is {"value": 5800, "unit": "rpm"}
